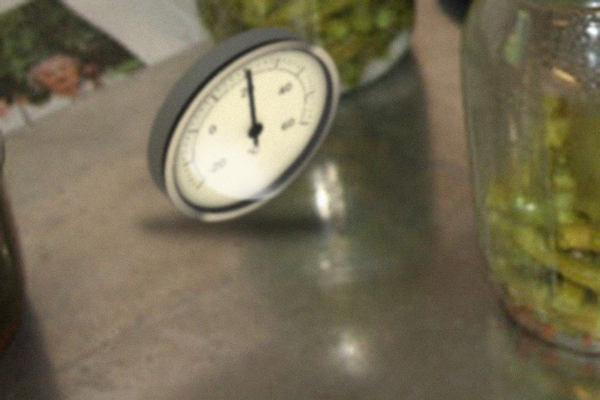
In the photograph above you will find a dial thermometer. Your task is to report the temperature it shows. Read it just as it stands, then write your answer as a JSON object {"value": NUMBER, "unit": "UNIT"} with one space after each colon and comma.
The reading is {"value": 20, "unit": "°C"}
